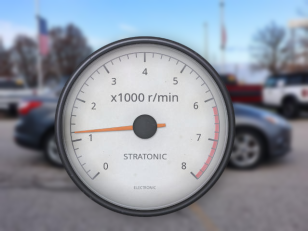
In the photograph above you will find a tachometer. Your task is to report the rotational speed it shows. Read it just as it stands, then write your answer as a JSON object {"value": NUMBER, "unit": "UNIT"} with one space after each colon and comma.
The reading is {"value": 1200, "unit": "rpm"}
